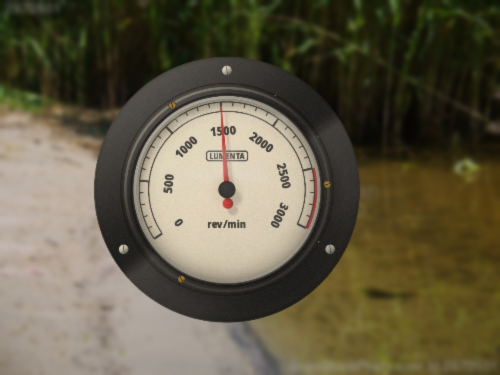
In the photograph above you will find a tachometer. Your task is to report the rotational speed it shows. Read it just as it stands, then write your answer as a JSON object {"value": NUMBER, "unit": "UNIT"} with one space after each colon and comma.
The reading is {"value": 1500, "unit": "rpm"}
